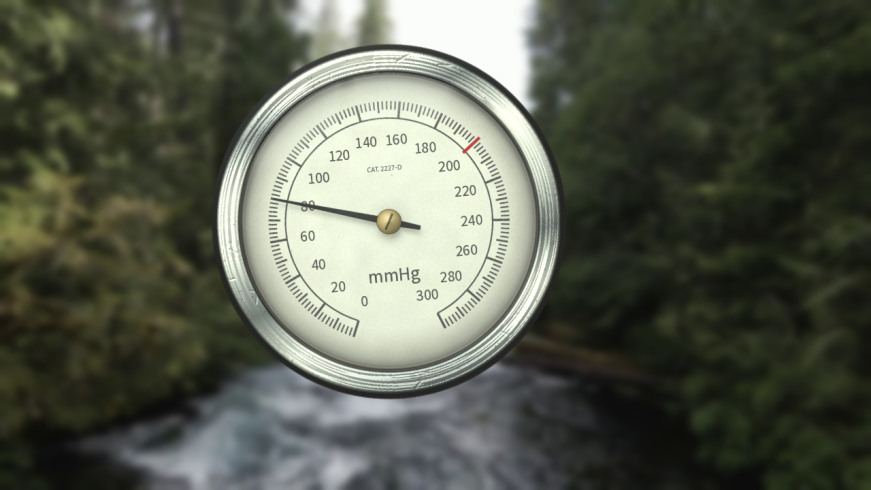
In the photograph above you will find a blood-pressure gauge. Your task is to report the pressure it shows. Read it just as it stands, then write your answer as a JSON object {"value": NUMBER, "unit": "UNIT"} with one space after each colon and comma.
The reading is {"value": 80, "unit": "mmHg"}
